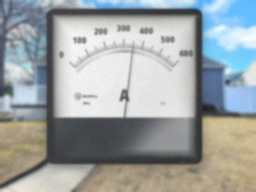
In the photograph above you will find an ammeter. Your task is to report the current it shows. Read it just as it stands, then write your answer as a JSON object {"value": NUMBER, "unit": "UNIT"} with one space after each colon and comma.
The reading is {"value": 350, "unit": "A"}
